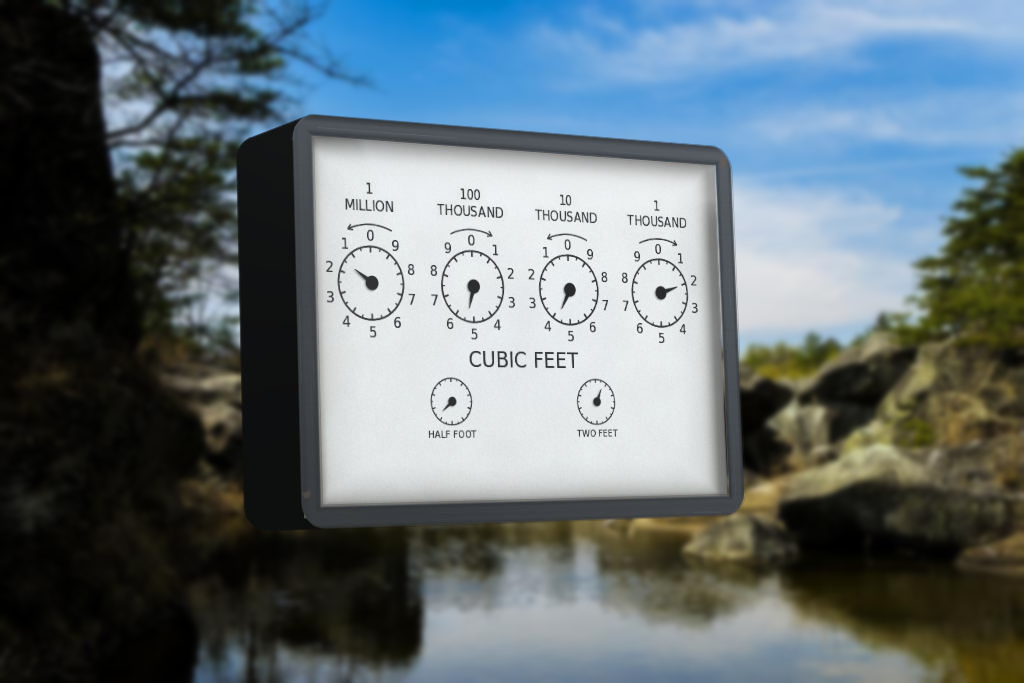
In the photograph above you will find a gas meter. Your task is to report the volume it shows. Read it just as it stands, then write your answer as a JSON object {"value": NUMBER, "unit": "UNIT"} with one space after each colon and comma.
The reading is {"value": 154200, "unit": "ft³"}
